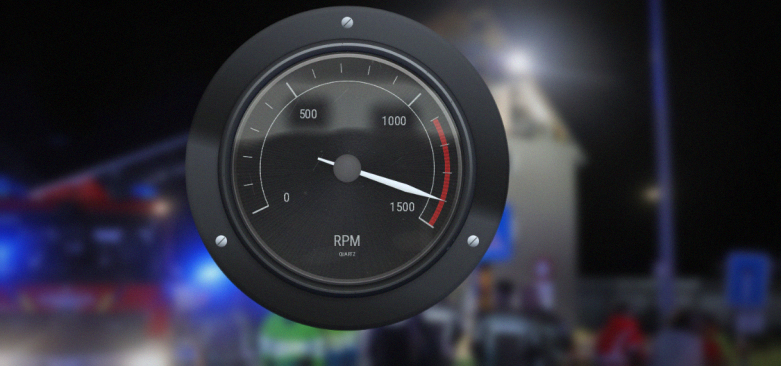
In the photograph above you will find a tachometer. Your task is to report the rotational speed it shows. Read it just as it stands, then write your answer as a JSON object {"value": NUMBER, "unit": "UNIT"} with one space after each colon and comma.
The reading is {"value": 1400, "unit": "rpm"}
